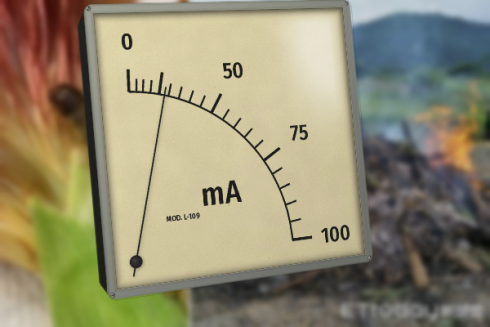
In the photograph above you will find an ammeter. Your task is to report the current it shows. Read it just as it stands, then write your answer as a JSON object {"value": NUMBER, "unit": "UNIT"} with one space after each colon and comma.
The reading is {"value": 27.5, "unit": "mA"}
